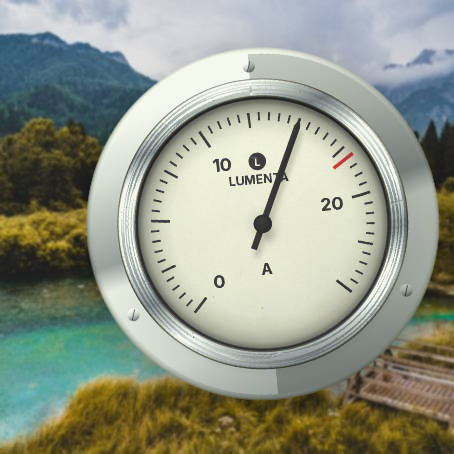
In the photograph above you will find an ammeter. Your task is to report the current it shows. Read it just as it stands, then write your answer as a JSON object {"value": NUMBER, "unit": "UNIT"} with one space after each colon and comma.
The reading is {"value": 15, "unit": "A"}
